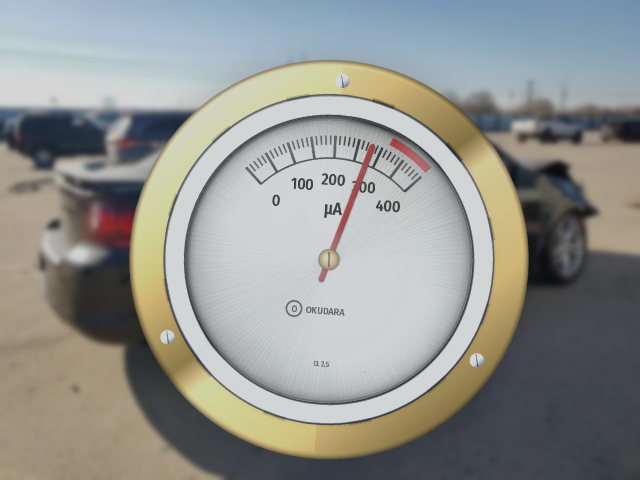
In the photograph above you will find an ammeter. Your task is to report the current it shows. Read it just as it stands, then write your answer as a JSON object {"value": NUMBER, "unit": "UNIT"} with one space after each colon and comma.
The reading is {"value": 280, "unit": "µA"}
